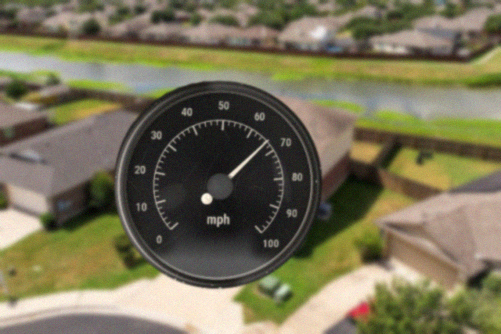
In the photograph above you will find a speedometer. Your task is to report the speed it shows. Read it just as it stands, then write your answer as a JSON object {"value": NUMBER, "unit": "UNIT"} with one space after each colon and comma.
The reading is {"value": 66, "unit": "mph"}
